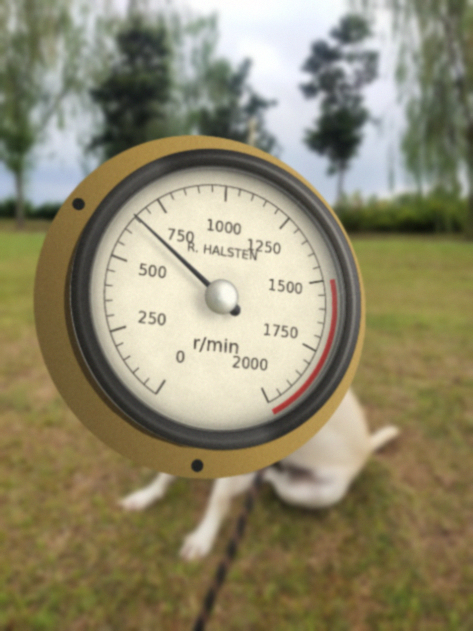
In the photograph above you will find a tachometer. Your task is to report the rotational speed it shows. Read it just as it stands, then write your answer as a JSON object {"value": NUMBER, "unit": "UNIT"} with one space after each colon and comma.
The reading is {"value": 650, "unit": "rpm"}
